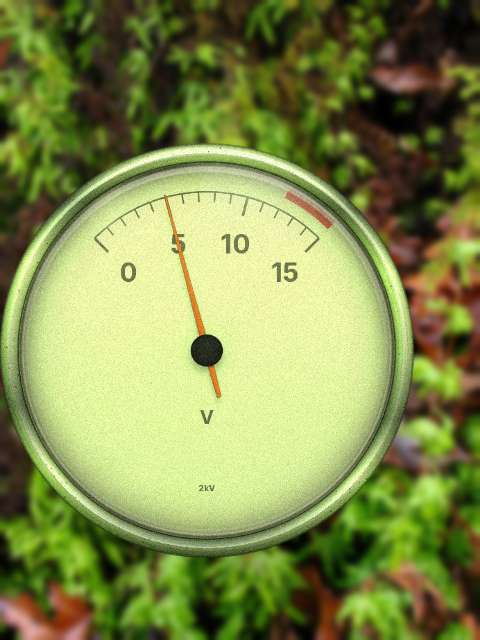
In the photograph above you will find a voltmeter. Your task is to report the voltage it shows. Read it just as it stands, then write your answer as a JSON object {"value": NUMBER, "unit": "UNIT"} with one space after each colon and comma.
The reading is {"value": 5, "unit": "V"}
